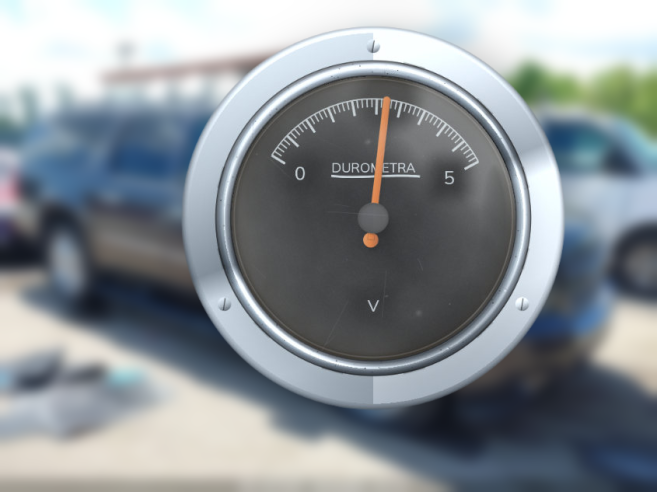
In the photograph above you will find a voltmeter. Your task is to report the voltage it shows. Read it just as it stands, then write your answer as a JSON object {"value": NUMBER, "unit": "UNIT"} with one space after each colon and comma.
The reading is {"value": 2.7, "unit": "V"}
